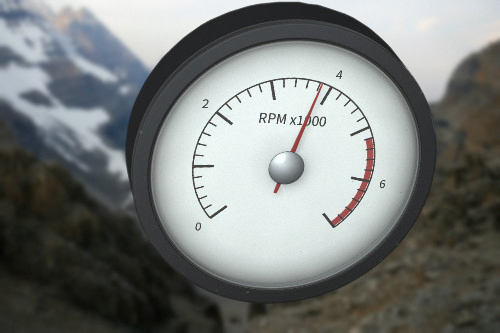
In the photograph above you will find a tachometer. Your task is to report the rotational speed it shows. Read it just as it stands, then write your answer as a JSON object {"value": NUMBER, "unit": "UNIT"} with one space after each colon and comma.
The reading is {"value": 3800, "unit": "rpm"}
